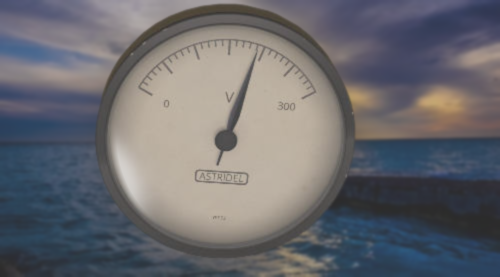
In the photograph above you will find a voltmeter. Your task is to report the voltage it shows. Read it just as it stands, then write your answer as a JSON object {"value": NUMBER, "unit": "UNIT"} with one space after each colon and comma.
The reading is {"value": 190, "unit": "V"}
